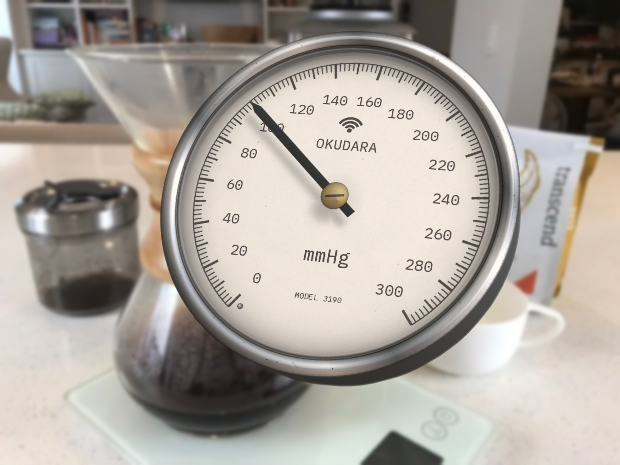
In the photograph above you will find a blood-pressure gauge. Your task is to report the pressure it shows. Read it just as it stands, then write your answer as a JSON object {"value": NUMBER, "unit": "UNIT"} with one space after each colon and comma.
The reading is {"value": 100, "unit": "mmHg"}
